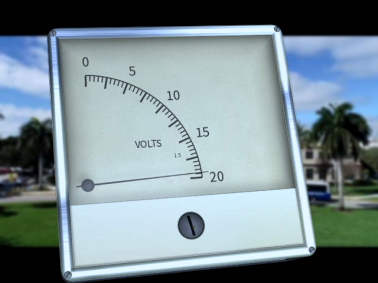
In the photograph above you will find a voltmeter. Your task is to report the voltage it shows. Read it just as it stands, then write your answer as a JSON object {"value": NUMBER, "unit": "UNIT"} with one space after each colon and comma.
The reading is {"value": 19.5, "unit": "V"}
